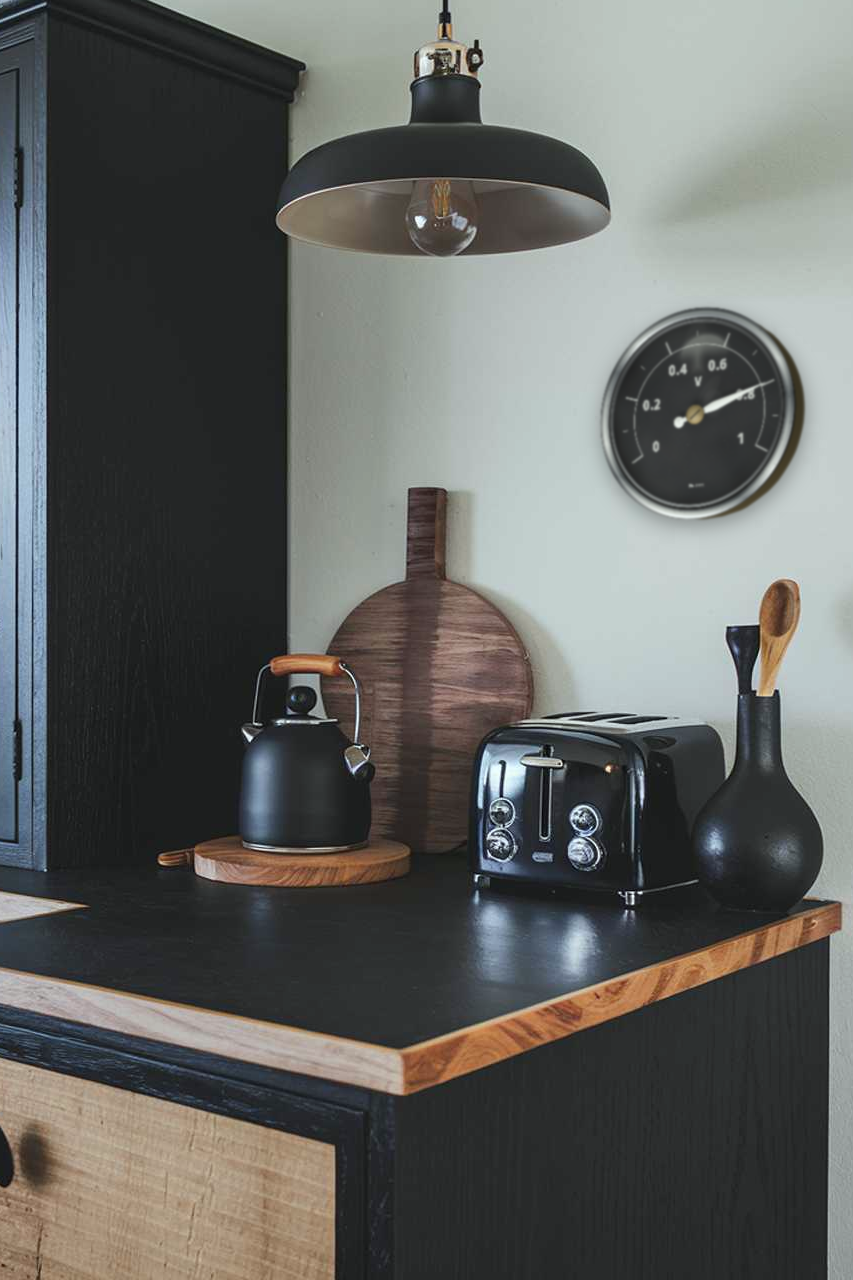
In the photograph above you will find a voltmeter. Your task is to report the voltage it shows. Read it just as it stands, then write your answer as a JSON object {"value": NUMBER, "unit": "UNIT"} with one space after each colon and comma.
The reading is {"value": 0.8, "unit": "V"}
